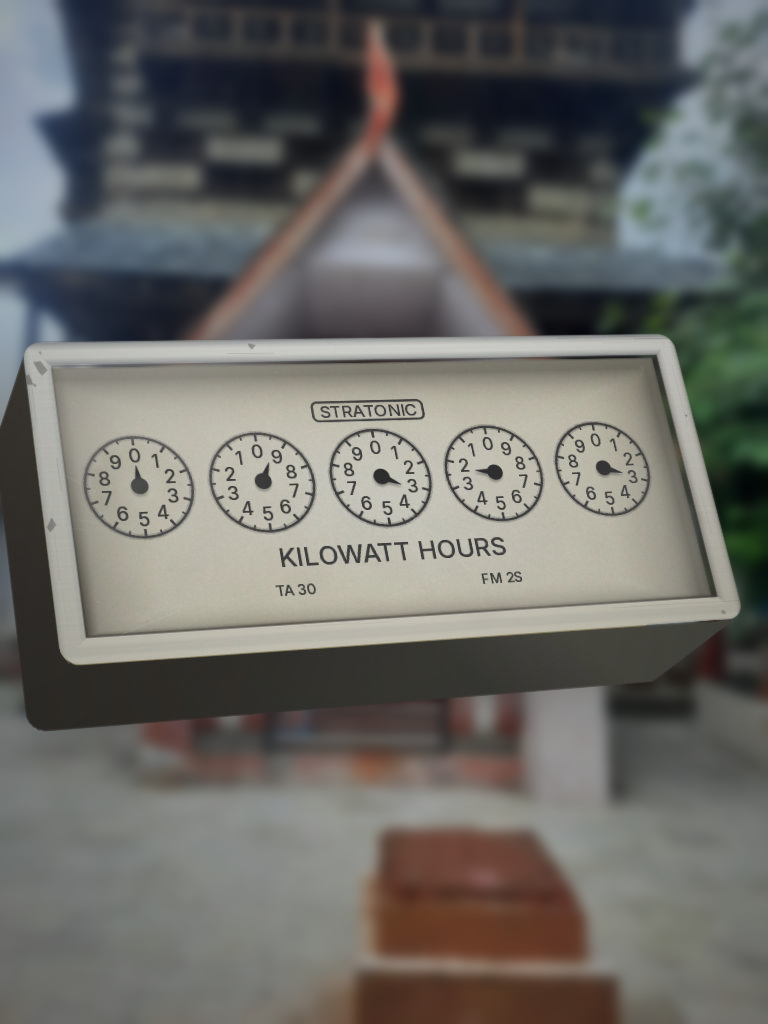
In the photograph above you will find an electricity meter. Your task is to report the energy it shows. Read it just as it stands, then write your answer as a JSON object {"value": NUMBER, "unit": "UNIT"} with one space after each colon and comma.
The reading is {"value": 99323, "unit": "kWh"}
